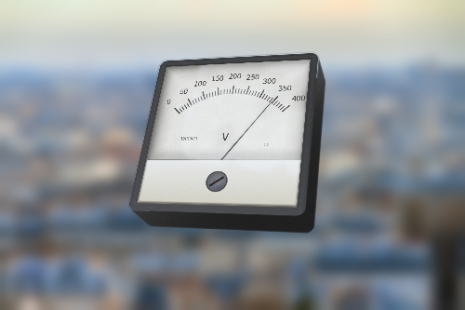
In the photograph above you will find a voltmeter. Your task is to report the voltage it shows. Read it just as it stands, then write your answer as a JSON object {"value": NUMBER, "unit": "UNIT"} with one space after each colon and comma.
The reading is {"value": 350, "unit": "V"}
